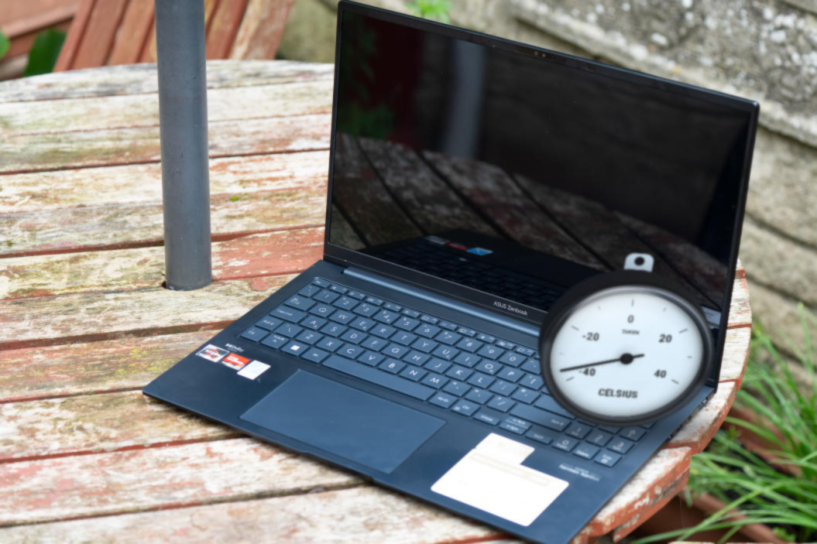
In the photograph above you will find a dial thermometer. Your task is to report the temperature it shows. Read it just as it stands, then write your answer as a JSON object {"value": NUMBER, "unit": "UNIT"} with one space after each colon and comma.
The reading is {"value": -35, "unit": "°C"}
